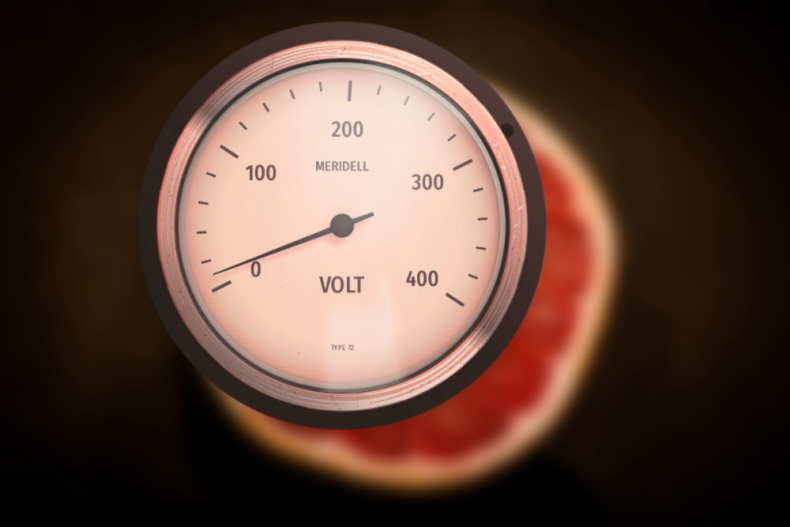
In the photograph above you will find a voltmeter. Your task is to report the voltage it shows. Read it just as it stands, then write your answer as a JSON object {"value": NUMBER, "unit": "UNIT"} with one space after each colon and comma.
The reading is {"value": 10, "unit": "V"}
